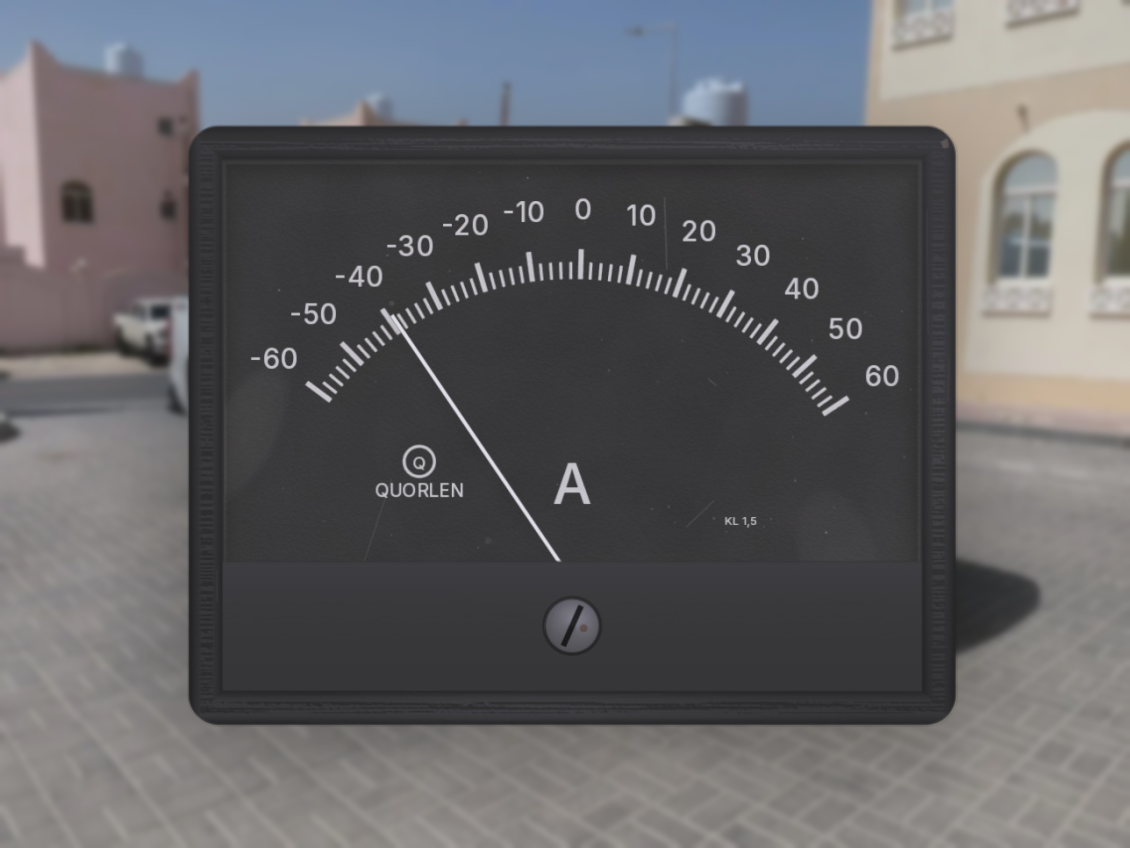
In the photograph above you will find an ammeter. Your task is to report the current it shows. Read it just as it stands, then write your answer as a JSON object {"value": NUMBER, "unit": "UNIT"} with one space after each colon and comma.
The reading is {"value": -39, "unit": "A"}
